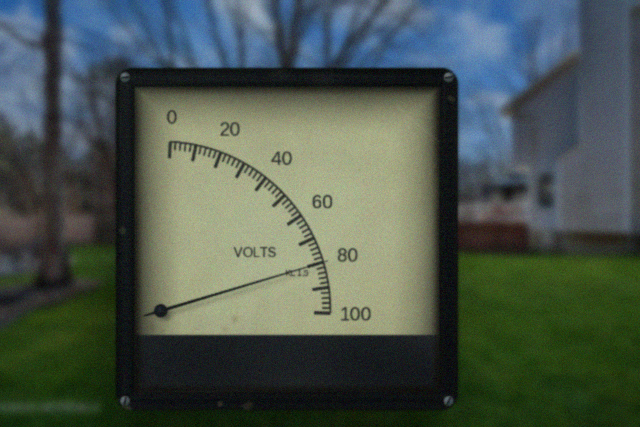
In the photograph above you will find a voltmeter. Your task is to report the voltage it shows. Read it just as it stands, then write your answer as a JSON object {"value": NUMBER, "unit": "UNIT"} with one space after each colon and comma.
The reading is {"value": 80, "unit": "V"}
